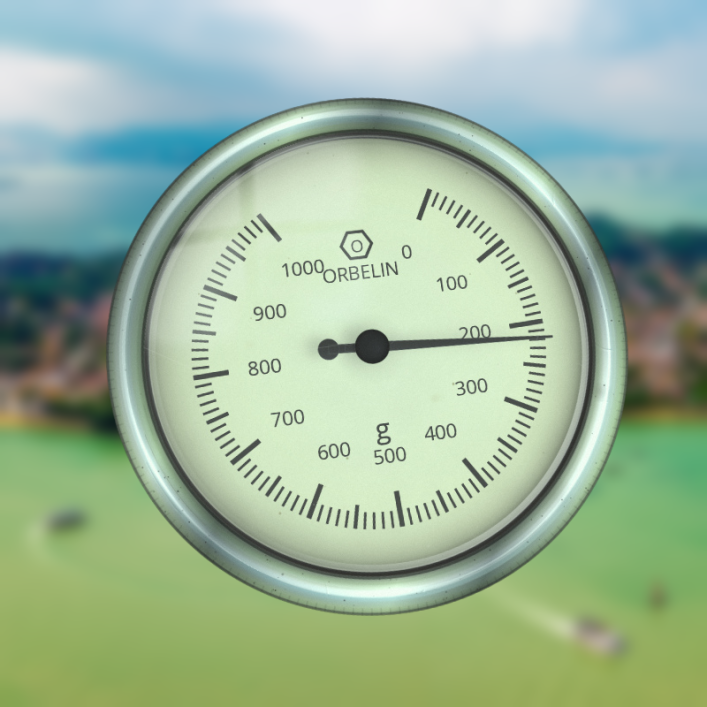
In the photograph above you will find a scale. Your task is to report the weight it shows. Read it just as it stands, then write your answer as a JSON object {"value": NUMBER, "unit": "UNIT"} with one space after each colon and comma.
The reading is {"value": 220, "unit": "g"}
